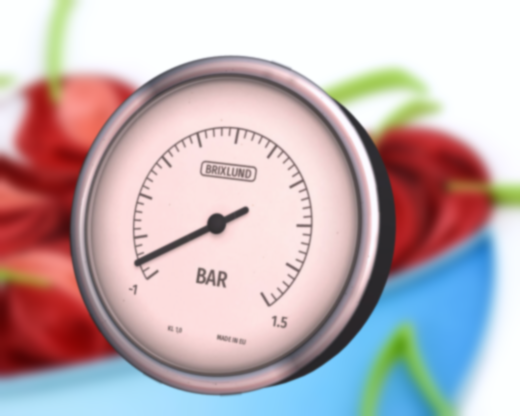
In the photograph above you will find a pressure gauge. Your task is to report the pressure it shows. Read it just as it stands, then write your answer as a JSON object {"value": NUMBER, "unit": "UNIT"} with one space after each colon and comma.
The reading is {"value": -0.9, "unit": "bar"}
